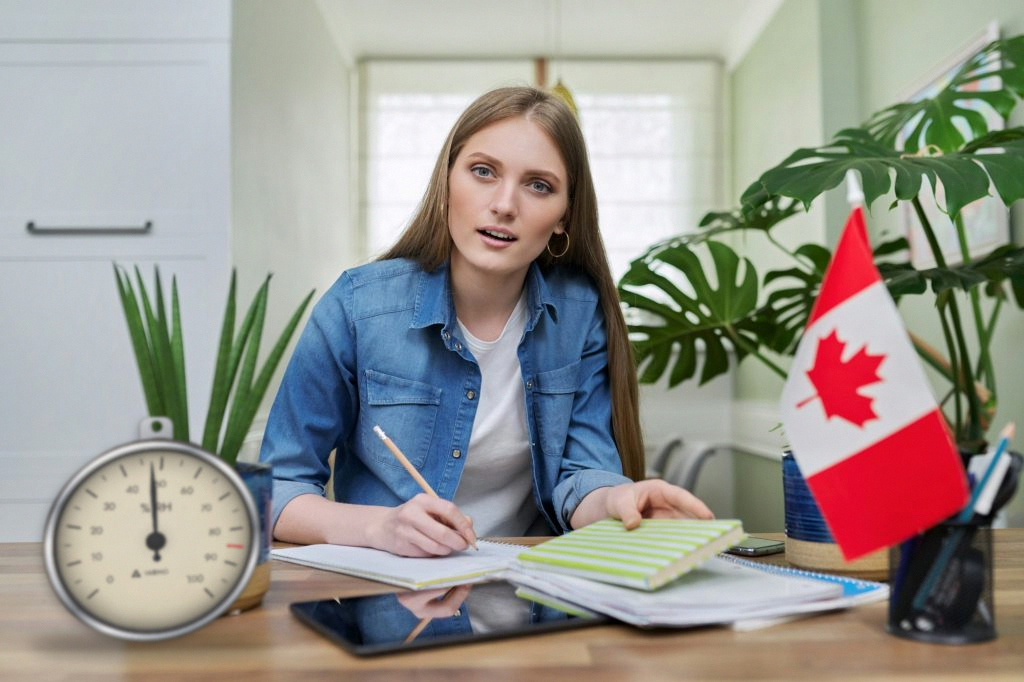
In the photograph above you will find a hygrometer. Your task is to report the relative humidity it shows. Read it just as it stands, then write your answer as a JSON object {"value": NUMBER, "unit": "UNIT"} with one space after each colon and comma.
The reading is {"value": 47.5, "unit": "%"}
